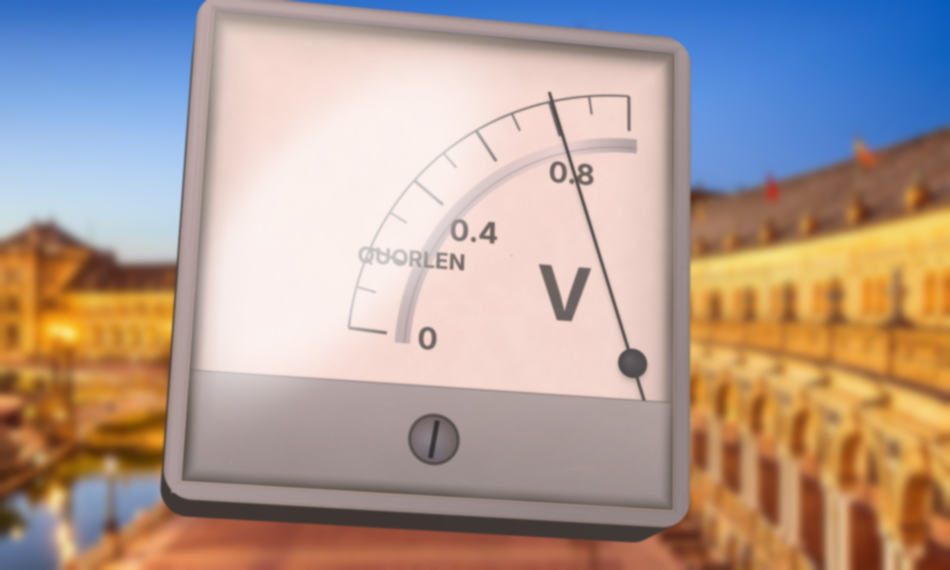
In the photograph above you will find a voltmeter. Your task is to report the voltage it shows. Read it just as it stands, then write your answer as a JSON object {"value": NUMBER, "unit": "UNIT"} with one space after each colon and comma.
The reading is {"value": 0.8, "unit": "V"}
